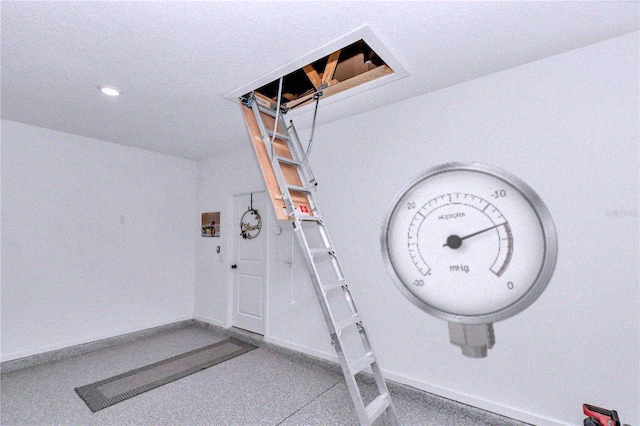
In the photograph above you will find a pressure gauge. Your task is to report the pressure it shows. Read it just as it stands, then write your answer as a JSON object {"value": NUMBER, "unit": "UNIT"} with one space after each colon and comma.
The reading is {"value": -7, "unit": "inHg"}
